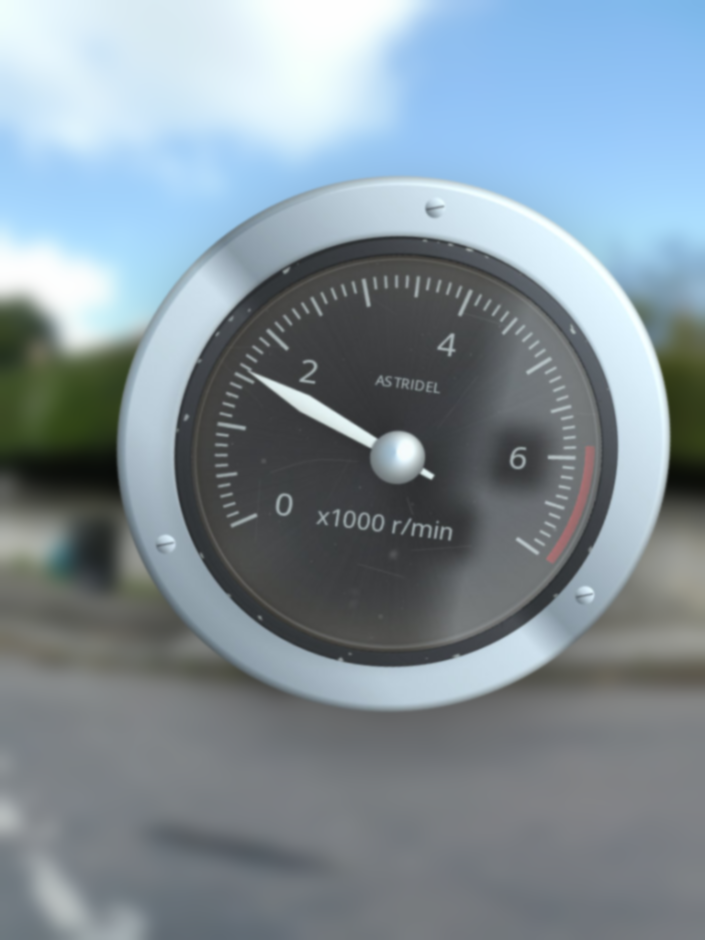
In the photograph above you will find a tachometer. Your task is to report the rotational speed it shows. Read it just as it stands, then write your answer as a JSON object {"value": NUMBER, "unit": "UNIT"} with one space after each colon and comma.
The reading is {"value": 1600, "unit": "rpm"}
